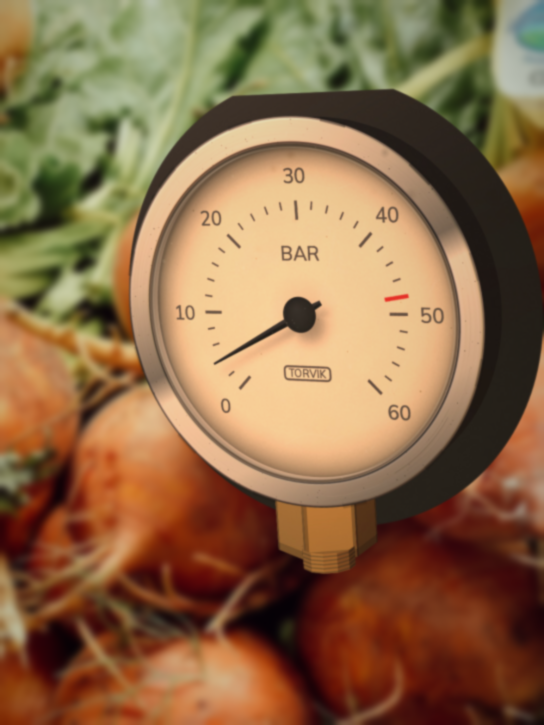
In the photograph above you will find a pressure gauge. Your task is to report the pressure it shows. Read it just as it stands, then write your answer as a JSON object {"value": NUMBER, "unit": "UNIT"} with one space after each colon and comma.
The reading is {"value": 4, "unit": "bar"}
